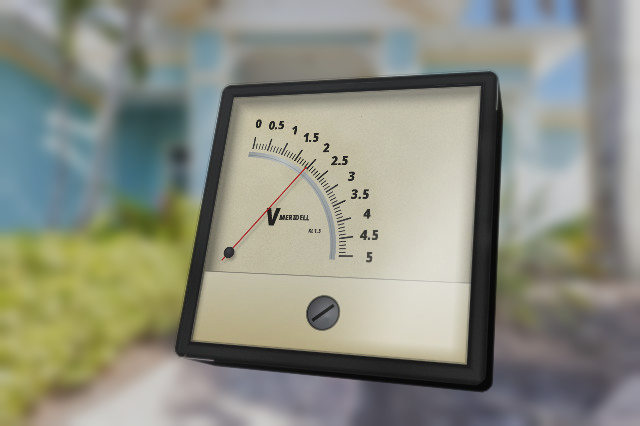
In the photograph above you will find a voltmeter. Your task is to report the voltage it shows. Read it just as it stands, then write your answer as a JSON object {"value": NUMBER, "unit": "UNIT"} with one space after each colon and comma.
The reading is {"value": 2, "unit": "V"}
